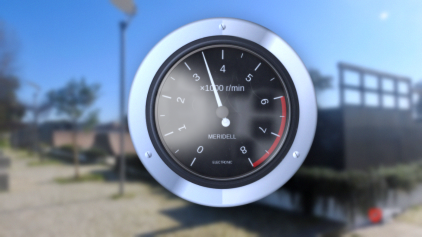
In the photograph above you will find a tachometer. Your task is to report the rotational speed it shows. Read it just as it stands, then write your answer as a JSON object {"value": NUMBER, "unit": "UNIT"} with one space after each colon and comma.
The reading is {"value": 3500, "unit": "rpm"}
